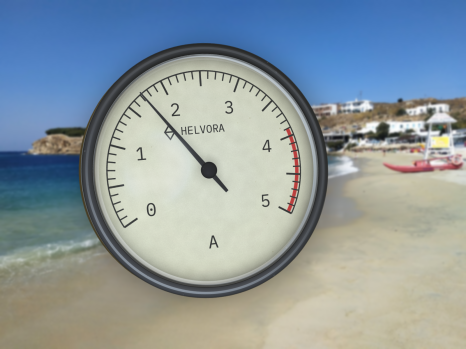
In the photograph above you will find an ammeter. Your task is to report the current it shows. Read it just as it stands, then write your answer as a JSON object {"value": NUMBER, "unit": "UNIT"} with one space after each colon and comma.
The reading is {"value": 1.7, "unit": "A"}
